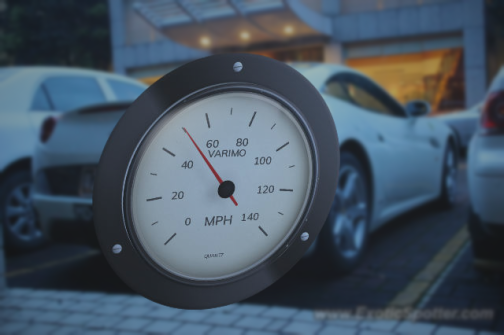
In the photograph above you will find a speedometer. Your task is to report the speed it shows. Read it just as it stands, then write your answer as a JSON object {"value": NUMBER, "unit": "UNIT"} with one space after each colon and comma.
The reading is {"value": 50, "unit": "mph"}
